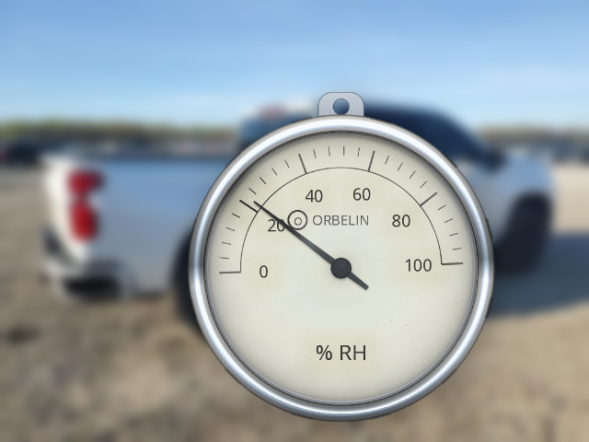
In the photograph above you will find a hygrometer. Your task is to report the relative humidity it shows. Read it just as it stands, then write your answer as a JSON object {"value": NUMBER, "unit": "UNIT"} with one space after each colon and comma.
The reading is {"value": 22, "unit": "%"}
